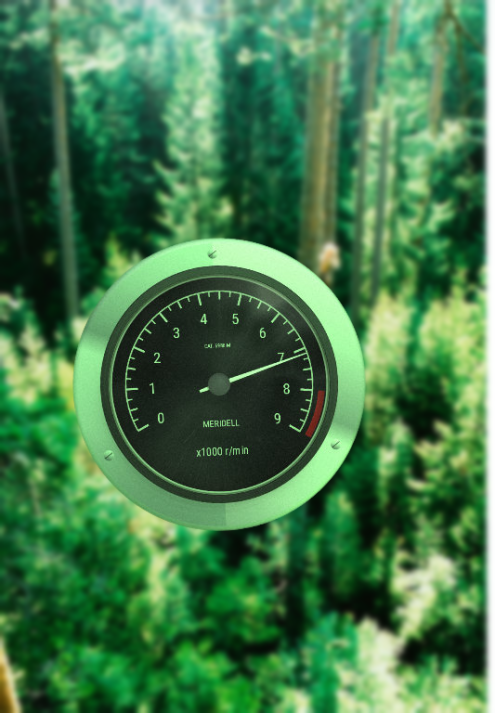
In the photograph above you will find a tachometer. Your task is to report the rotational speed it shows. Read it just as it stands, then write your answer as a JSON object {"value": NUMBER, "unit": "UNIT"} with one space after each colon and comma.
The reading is {"value": 7125, "unit": "rpm"}
